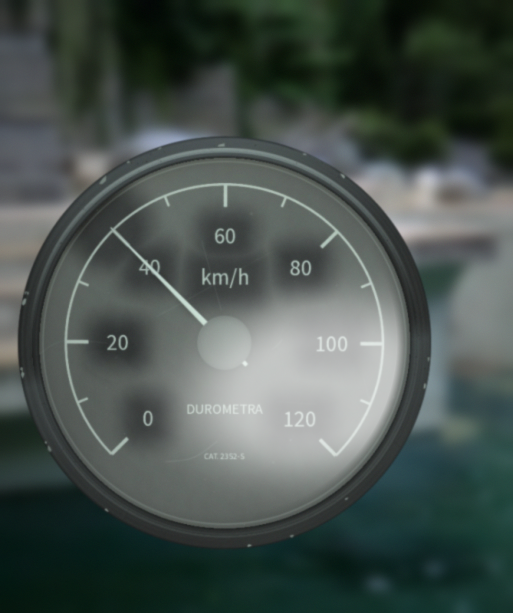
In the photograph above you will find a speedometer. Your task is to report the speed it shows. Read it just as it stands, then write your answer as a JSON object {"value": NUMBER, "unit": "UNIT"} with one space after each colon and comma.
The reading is {"value": 40, "unit": "km/h"}
